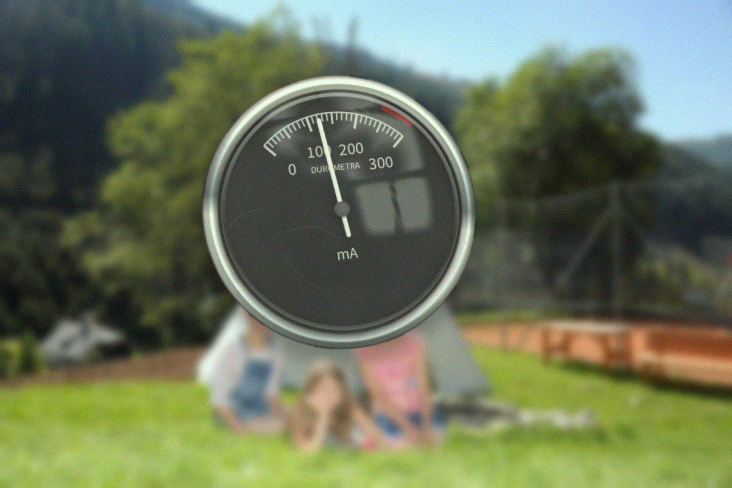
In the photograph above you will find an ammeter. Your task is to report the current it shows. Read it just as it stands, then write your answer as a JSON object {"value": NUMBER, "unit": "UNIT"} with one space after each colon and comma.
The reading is {"value": 120, "unit": "mA"}
